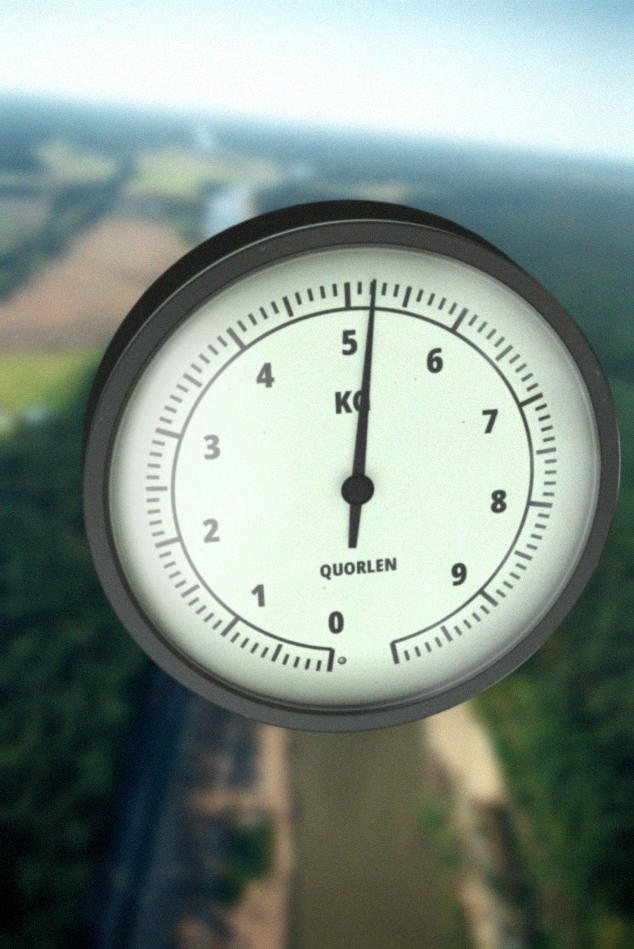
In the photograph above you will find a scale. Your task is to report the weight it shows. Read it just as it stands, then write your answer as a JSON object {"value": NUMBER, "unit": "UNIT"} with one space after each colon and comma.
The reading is {"value": 5.2, "unit": "kg"}
